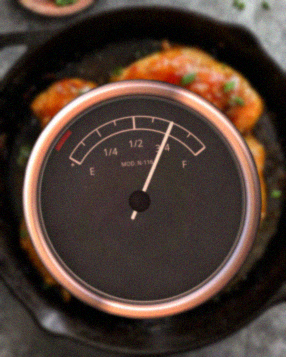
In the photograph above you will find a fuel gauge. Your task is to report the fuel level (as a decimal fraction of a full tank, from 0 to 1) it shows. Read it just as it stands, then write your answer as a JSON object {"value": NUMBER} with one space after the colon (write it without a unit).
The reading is {"value": 0.75}
